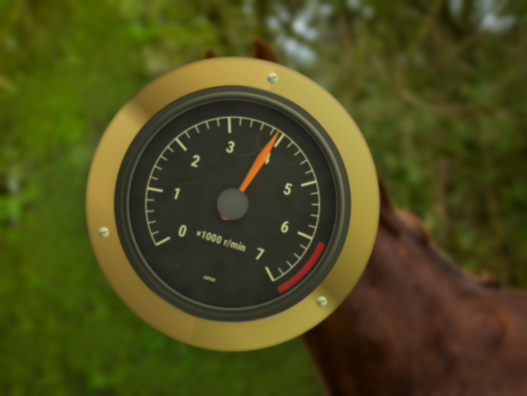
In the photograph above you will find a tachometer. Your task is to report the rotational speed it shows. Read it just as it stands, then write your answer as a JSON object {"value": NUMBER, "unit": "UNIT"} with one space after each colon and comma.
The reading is {"value": 3900, "unit": "rpm"}
